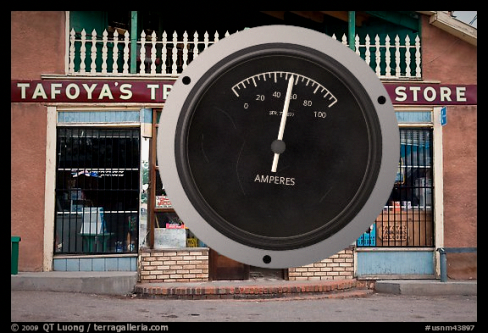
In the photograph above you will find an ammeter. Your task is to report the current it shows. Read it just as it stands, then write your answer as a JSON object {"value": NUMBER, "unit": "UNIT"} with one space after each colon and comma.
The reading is {"value": 55, "unit": "A"}
